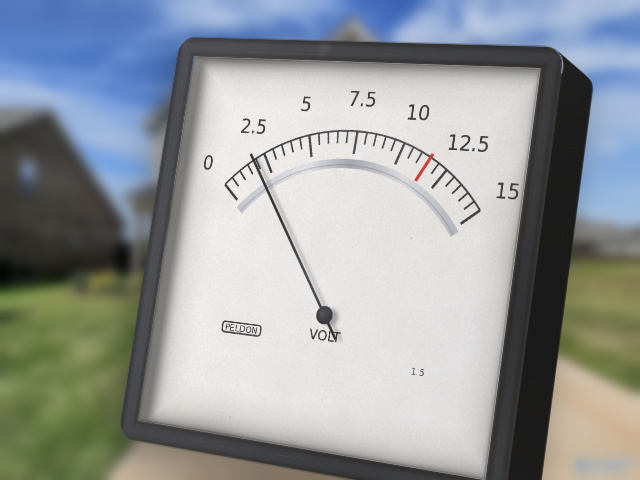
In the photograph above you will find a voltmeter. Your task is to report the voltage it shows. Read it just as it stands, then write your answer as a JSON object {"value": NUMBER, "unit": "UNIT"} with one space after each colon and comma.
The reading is {"value": 2, "unit": "V"}
